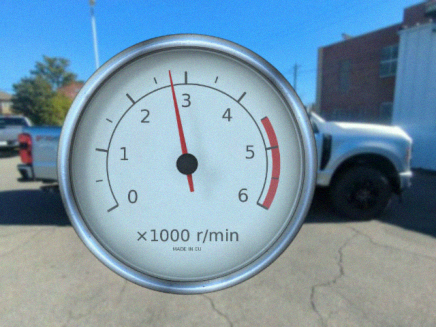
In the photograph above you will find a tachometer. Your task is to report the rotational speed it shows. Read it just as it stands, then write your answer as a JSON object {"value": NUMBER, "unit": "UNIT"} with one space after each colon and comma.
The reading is {"value": 2750, "unit": "rpm"}
